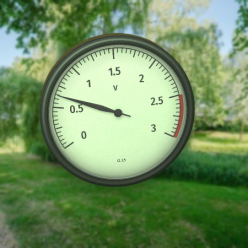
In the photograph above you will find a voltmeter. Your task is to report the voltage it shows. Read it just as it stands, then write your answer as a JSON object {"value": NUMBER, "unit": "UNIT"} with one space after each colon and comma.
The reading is {"value": 0.65, "unit": "V"}
